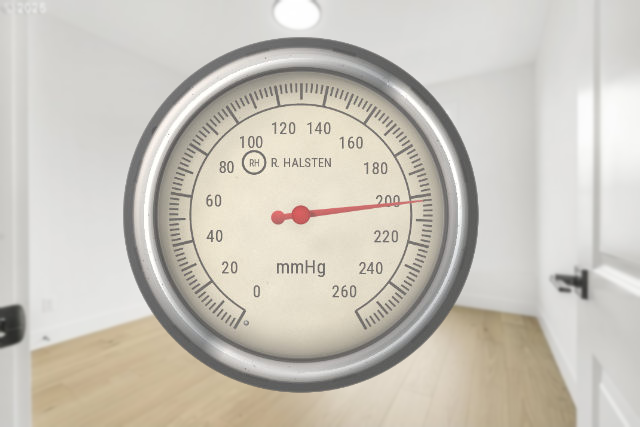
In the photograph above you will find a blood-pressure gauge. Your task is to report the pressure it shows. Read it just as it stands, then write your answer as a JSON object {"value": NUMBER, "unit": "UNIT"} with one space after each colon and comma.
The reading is {"value": 202, "unit": "mmHg"}
